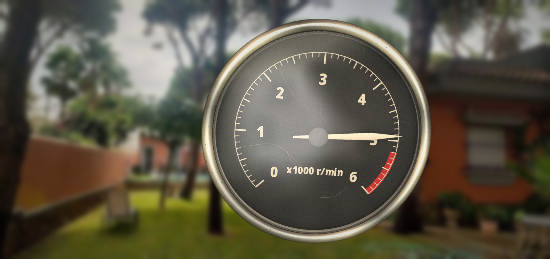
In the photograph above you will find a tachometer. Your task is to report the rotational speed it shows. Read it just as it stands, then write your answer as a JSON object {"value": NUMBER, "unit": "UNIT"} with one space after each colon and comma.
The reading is {"value": 4900, "unit": "rpm"}
